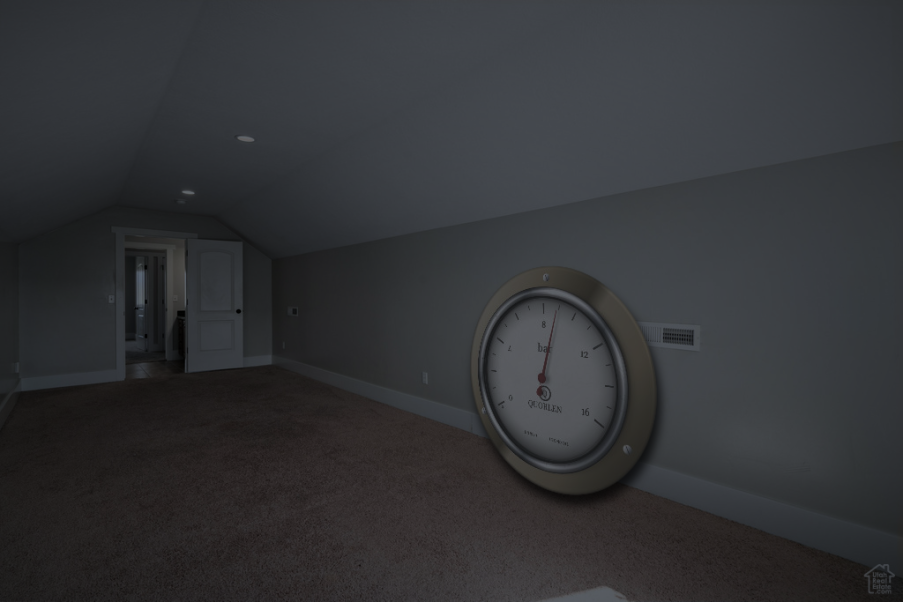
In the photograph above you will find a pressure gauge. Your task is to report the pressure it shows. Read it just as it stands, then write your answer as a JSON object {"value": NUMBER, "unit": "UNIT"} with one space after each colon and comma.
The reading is {"value": 9, "unit": "bar"}
